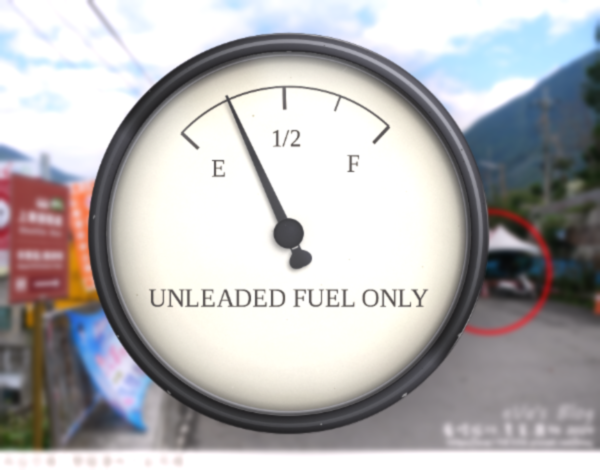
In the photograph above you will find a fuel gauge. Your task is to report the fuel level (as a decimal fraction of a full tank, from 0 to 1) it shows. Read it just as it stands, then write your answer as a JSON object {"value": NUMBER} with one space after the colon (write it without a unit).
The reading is {"value": 0.25}
